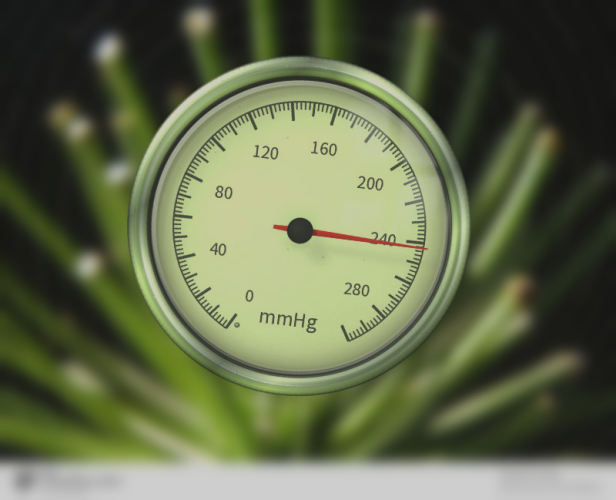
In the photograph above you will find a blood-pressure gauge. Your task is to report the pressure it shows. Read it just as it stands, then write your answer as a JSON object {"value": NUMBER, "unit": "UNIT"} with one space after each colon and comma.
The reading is {"value": 242, "unit": "mmHg"}
